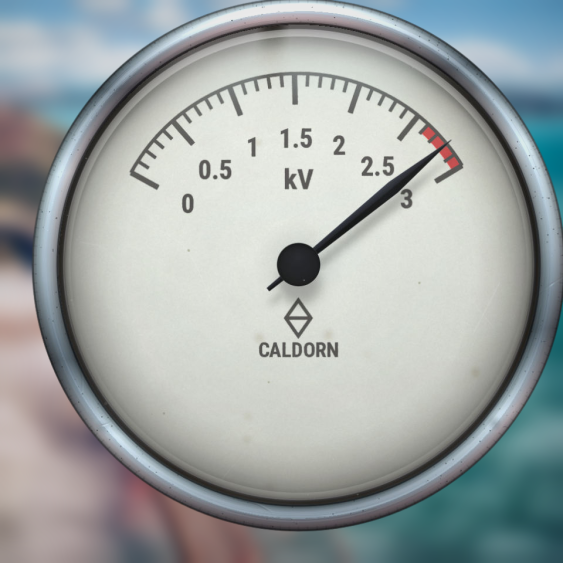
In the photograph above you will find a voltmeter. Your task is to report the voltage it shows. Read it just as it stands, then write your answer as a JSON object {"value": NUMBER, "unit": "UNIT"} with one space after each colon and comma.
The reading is {"value": 2.8, "unit": "kV"}
